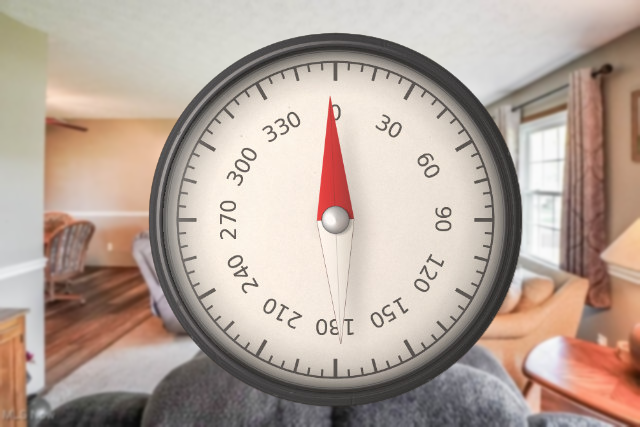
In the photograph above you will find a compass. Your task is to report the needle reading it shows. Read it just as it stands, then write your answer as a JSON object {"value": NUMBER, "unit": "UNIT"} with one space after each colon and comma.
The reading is {"value": 357.5, "unit": "°"}
